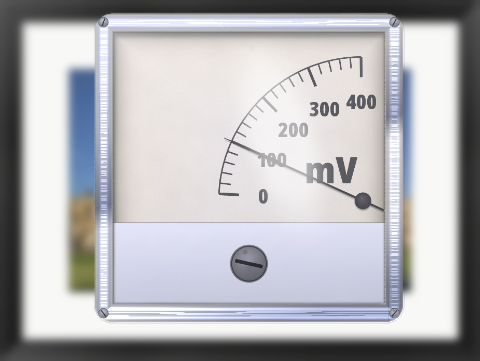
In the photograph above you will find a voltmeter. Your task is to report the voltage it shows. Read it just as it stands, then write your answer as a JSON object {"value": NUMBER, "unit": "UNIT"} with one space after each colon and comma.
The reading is {"value": 100, "unit": "mV"}
